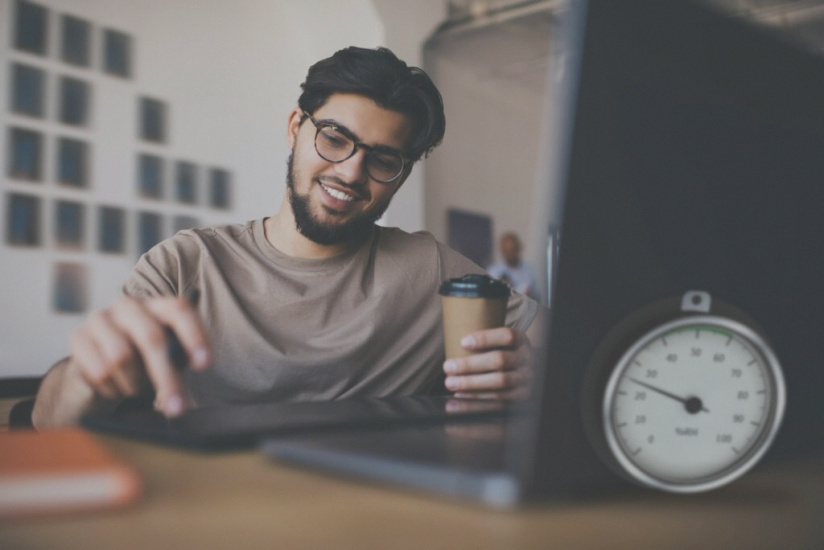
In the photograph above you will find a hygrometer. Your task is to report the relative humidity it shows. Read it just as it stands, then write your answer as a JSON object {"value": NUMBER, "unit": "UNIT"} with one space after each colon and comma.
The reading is {"value": 25, "unit": "%"}
